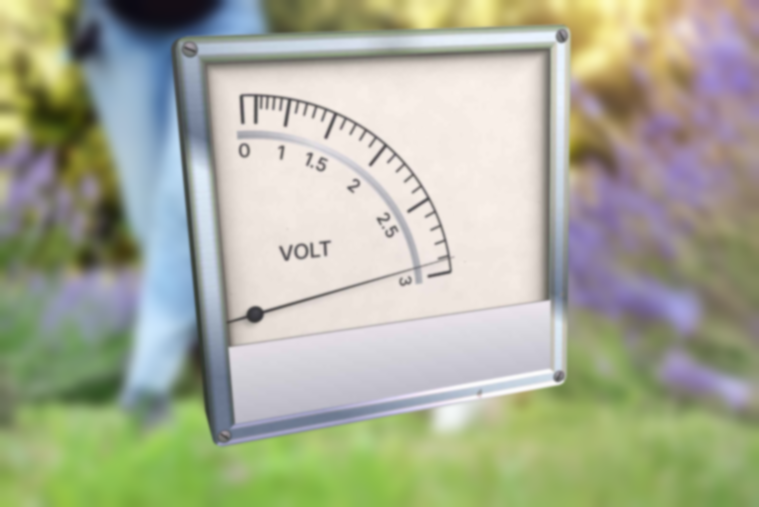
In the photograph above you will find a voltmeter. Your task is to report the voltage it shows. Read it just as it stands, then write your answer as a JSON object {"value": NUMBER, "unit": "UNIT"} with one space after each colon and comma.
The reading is {"value": 2.9, "unit": "V"}
